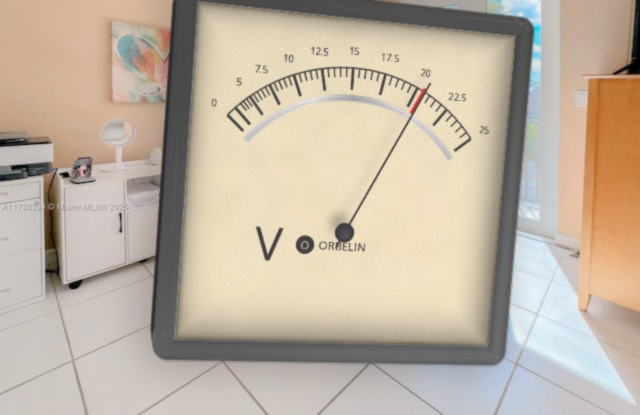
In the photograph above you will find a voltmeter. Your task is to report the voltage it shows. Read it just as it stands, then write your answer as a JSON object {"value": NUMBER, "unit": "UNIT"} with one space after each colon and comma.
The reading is {"value": 20.5, "unit": "V"}
